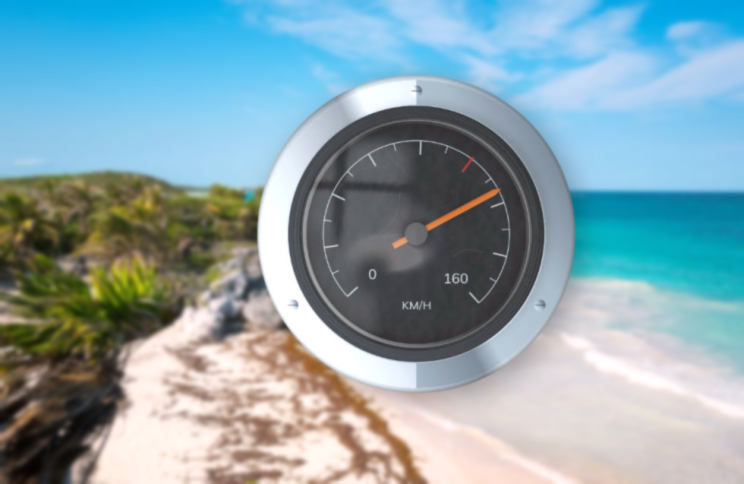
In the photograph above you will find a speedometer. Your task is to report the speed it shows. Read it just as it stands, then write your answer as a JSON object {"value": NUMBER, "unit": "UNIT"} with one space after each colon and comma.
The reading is {"value": 115, "unit": "km/h"}
